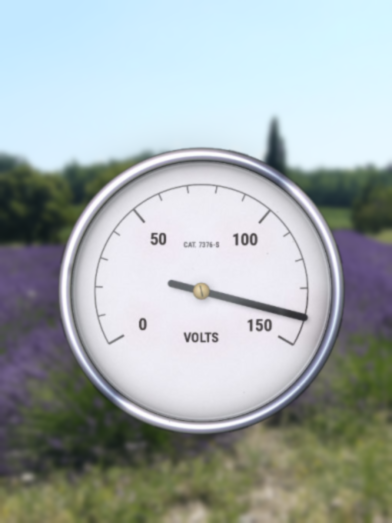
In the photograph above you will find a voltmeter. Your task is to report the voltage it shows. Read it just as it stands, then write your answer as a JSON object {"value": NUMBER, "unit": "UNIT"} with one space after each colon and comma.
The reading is {"value": 140, "unit": "V"}
